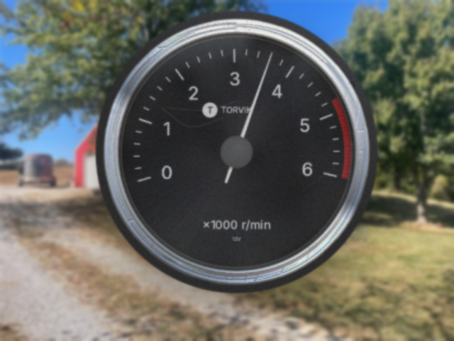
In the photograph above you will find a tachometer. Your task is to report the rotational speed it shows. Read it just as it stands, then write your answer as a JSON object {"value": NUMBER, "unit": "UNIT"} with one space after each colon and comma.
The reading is {"value": 3600, "unit": "rpm"}
